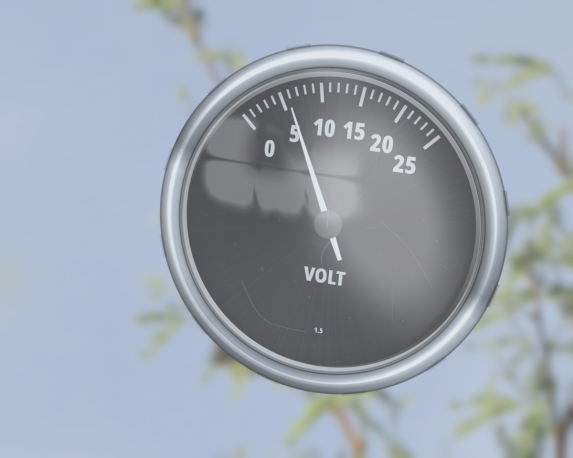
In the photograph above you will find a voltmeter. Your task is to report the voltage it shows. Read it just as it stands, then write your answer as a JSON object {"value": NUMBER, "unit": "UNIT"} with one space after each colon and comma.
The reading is {"value": 6, "unit": "V"}
